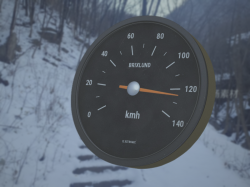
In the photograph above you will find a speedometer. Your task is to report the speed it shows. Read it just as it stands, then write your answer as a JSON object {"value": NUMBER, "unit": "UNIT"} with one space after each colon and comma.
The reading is {"value": 125, "unit": "km/h"}
